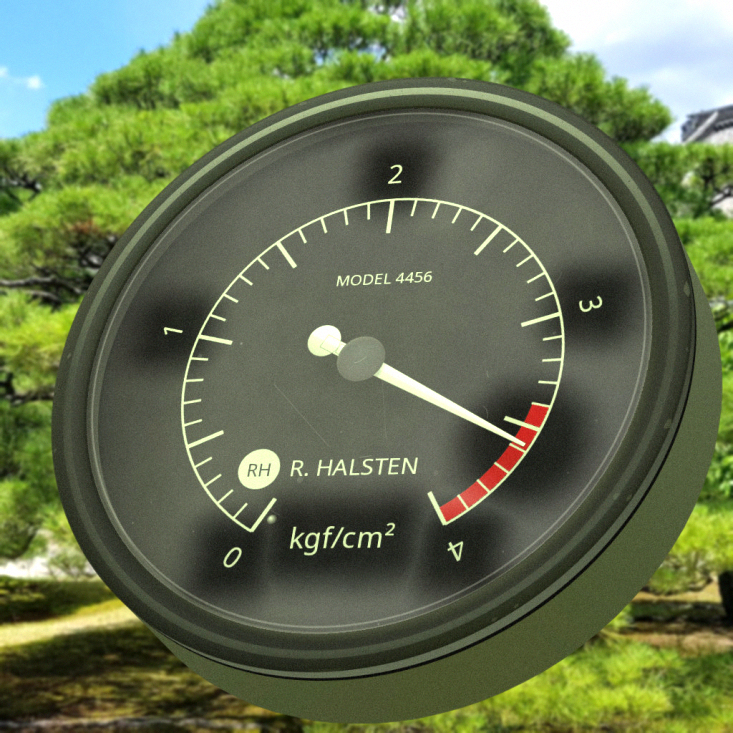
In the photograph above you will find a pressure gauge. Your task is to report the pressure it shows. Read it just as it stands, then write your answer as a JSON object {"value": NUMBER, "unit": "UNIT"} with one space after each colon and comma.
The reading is {"value": 3.6, "unit": "kg/cm²"}
